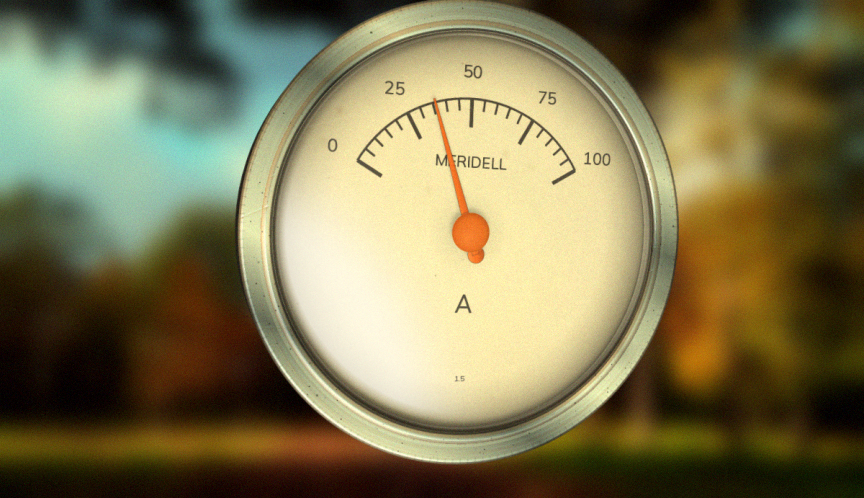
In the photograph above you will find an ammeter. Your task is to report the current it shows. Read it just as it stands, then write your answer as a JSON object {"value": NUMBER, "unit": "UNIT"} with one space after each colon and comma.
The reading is {"value": 35, "unit": "A"}
